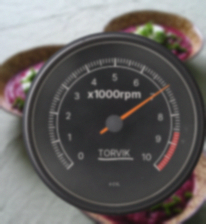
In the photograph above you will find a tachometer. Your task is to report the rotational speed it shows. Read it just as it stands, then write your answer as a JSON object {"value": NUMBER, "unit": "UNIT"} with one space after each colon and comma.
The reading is {"value": 7000, "unit": "rpm"}
